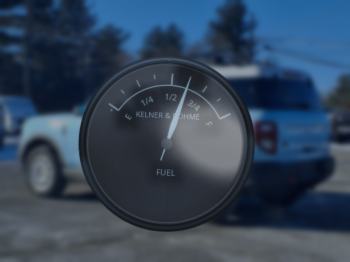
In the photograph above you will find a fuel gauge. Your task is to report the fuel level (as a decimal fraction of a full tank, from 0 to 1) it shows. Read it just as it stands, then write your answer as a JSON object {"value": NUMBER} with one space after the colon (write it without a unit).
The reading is {"value": 0.625}
